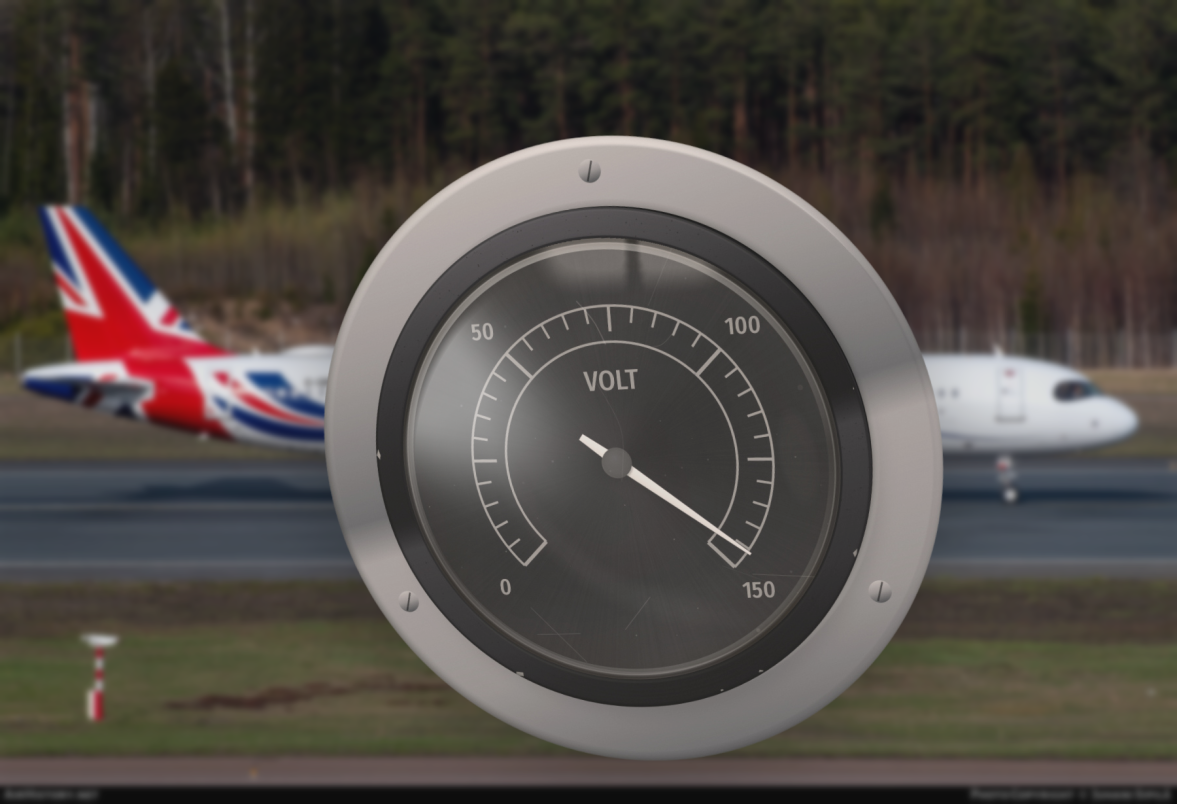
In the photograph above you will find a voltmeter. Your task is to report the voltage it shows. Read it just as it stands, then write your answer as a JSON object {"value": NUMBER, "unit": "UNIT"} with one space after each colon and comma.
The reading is {"value": 145, "unit": "V"}
